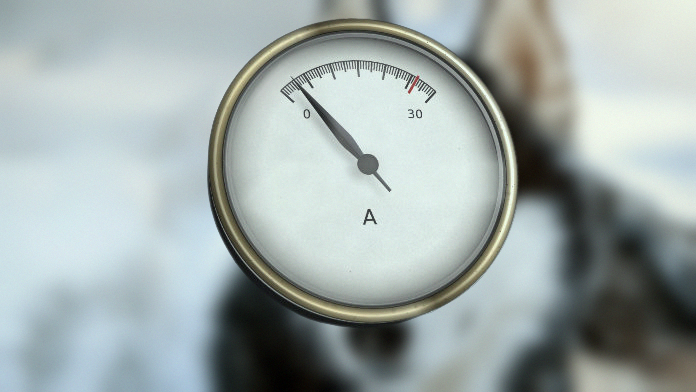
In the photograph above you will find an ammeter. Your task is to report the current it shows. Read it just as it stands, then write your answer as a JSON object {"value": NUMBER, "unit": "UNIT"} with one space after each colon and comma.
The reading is {"value": 2.5, "unit": "A"}
